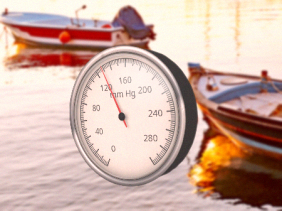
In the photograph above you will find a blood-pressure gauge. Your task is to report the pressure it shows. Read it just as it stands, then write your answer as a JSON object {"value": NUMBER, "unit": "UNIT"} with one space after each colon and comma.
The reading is {"value": 130, "unit": "mmHg"}
